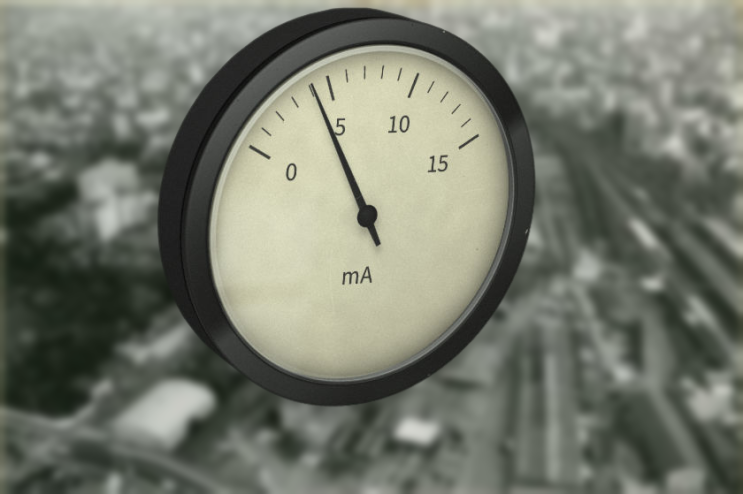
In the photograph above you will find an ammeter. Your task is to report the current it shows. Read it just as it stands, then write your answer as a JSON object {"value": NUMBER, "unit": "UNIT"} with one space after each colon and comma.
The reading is {"value": 4, "unit": "mA"}
